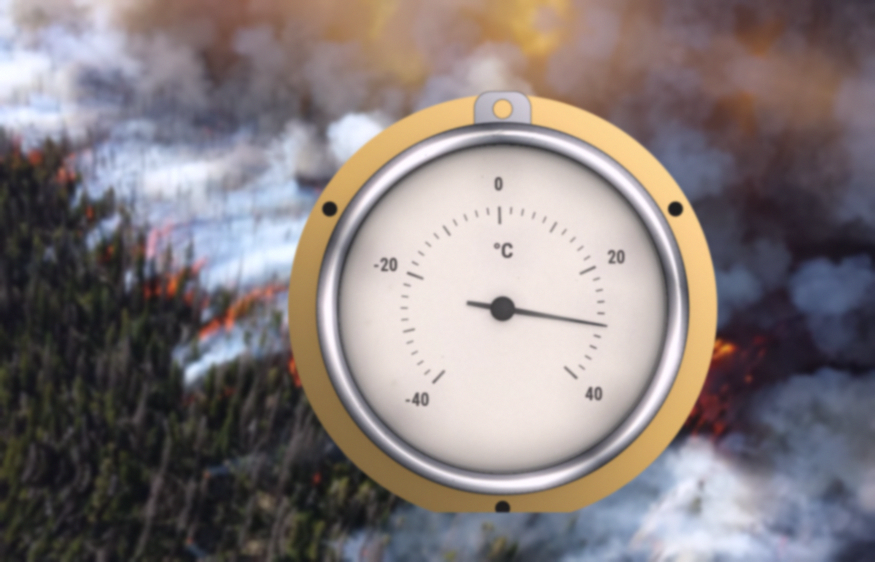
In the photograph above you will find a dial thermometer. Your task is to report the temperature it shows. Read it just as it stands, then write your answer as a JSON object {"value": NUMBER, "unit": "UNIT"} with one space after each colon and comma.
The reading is {"value": 30, "unit": "°C"}
